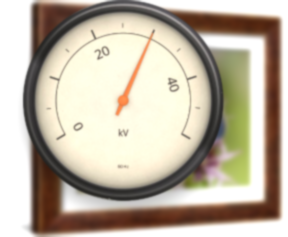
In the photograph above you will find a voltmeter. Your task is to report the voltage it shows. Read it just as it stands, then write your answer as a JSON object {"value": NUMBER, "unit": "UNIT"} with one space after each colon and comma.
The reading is {"value": 30, "unit": "kV"}
